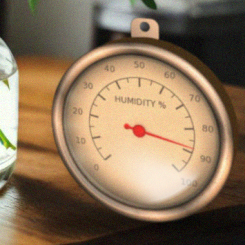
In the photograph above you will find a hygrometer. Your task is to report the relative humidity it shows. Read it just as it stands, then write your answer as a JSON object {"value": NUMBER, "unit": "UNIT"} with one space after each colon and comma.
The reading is {"value": 87.5, "unit": "%"}
